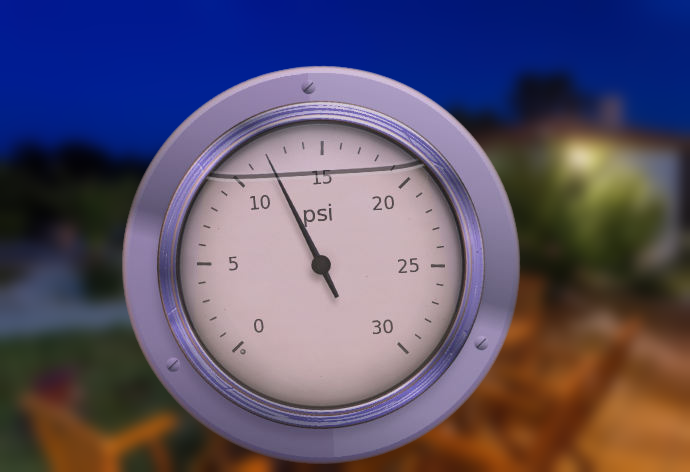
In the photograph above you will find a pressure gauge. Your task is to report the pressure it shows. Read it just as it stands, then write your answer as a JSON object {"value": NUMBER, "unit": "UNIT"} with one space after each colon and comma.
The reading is {"value": 12, "unit": "psi"}
